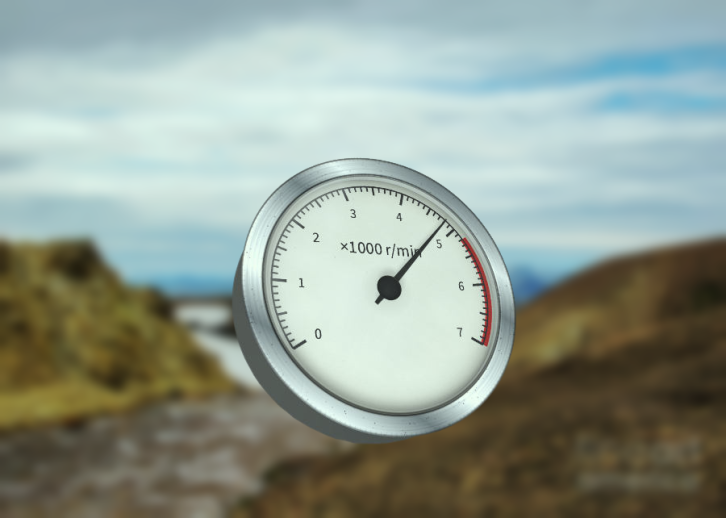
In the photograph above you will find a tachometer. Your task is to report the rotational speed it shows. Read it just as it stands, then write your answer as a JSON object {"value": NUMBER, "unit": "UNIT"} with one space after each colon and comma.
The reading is {"value": 4800, "unit": "rpm"}
